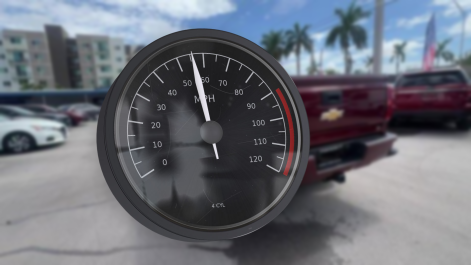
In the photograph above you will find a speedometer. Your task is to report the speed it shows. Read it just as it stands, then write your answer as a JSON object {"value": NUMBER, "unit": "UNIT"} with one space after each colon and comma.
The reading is {"value": 55, "unit": "mph"}
